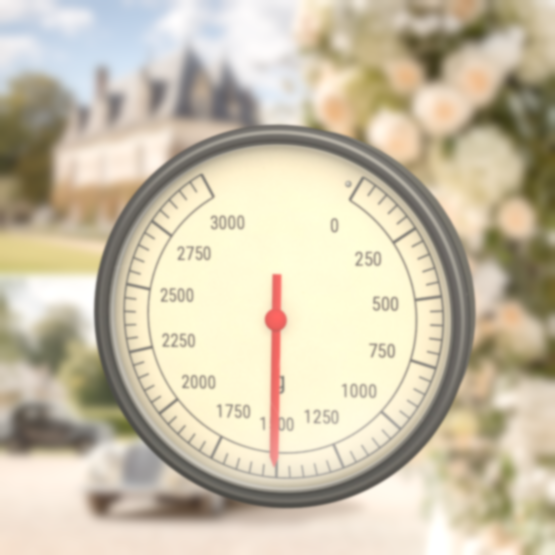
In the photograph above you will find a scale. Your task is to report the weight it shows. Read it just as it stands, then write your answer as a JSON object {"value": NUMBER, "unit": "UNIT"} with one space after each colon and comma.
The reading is {"value": 1500, "unit": "g"}
